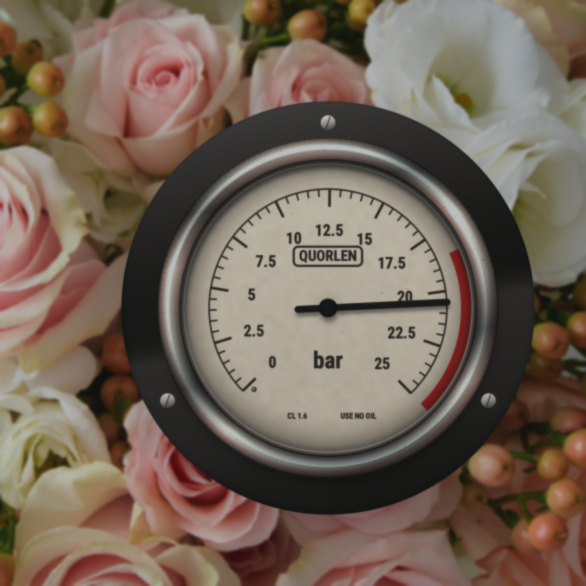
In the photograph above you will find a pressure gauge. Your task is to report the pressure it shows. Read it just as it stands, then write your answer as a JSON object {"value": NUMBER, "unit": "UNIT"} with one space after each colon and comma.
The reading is {"value": 20.5, "unit": "bar"}
